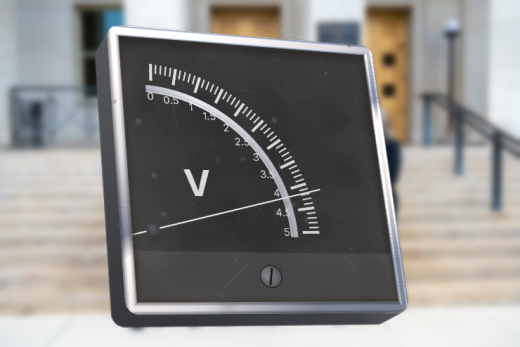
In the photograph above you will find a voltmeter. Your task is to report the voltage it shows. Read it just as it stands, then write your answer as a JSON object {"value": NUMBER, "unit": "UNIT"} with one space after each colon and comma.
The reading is {"value": 4.2, "unit": "V"}
